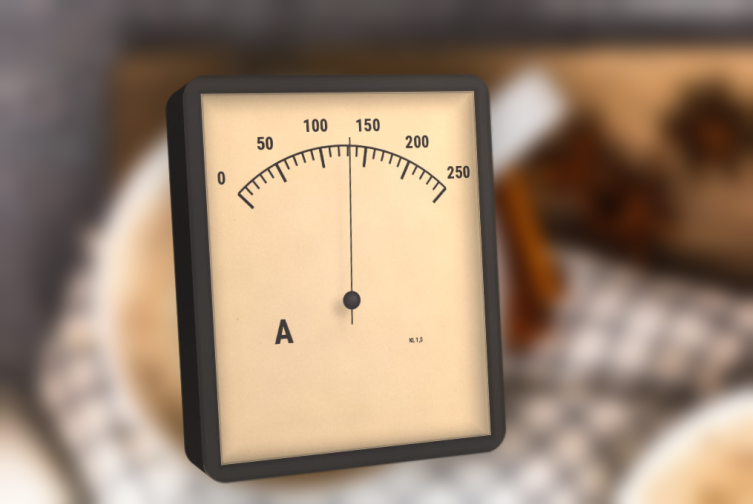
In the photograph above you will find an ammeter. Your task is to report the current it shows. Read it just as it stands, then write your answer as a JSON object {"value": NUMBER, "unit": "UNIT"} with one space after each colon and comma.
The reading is {"value": 130, "unit": "A"}
